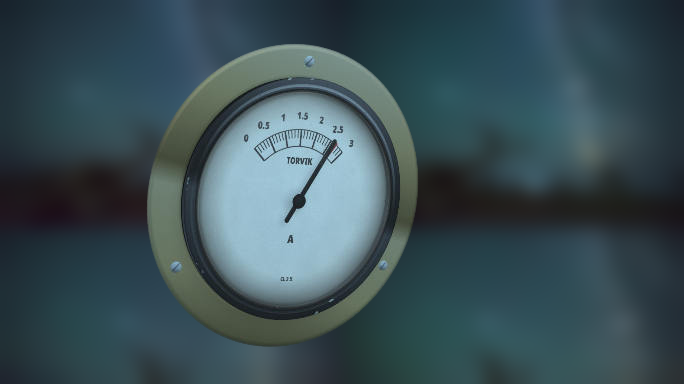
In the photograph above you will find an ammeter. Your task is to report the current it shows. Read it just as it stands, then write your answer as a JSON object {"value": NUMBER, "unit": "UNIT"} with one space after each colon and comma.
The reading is {"value": 2.5, "unit": "A"}
